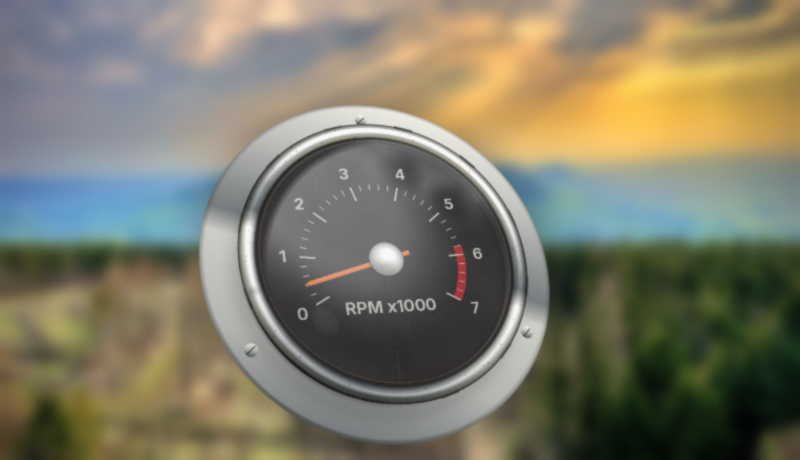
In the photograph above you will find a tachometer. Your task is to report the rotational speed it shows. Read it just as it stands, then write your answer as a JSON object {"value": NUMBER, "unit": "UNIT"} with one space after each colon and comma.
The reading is {"value": 400, "unit": "rpm"}
